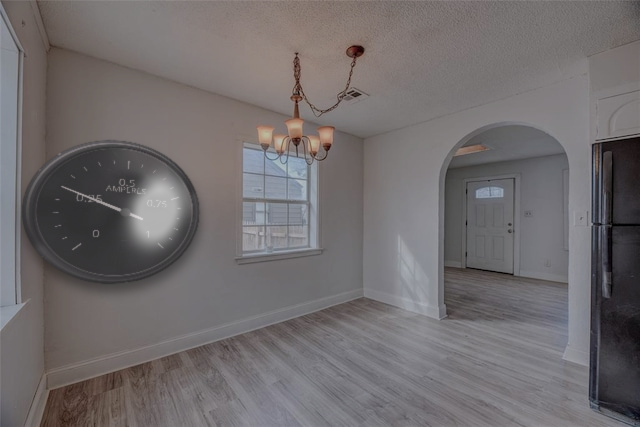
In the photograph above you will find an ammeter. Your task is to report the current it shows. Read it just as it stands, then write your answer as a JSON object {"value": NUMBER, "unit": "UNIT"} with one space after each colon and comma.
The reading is {"value": 0.25, "unit": "A"}
